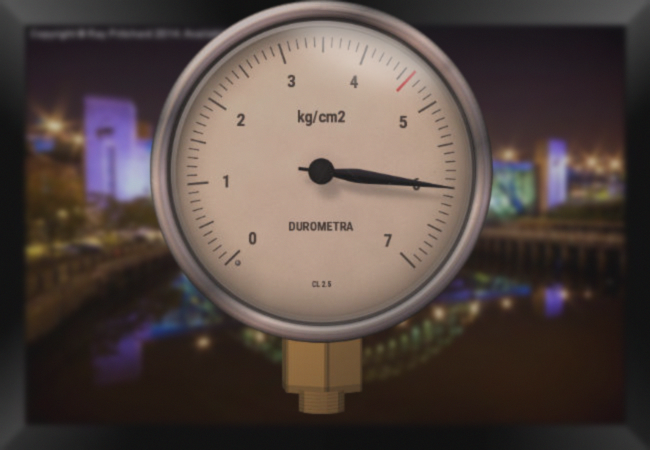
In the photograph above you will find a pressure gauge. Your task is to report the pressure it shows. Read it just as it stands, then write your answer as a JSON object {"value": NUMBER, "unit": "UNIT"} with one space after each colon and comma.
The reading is {"value": 6, "unit": "kg/cm²"}
